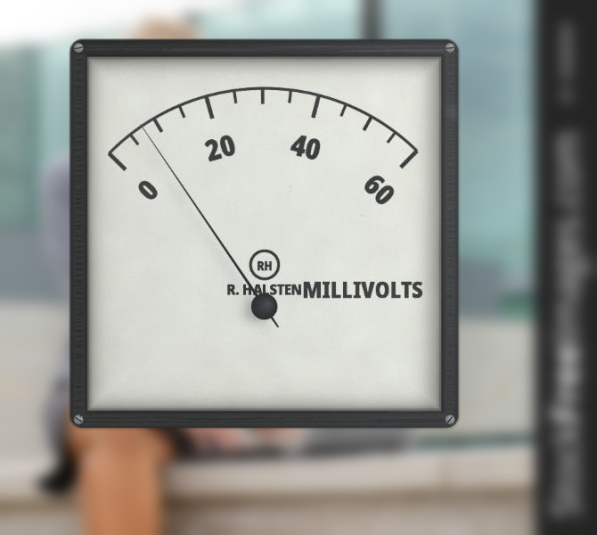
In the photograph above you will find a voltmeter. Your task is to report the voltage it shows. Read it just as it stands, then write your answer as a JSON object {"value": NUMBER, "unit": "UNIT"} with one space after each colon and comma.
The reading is {"value": 7.5, "unit": "mV"}
